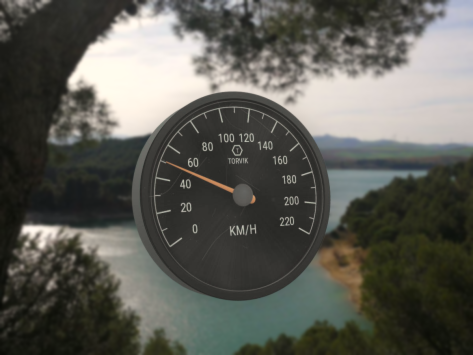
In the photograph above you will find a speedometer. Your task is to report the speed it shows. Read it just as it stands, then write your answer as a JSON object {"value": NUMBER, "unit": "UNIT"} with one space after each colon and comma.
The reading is {"value": 50, "unit": "km/h"}
